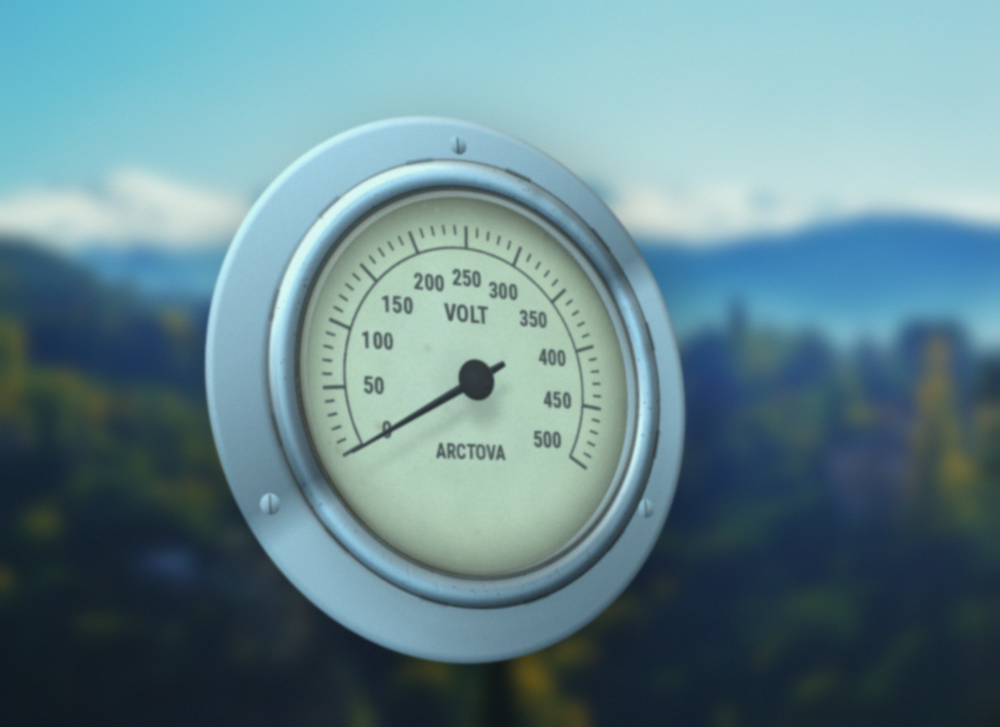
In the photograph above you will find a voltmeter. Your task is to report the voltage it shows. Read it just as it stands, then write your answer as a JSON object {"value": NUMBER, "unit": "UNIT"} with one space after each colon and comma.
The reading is {"value": 0, "unit": "V"}
